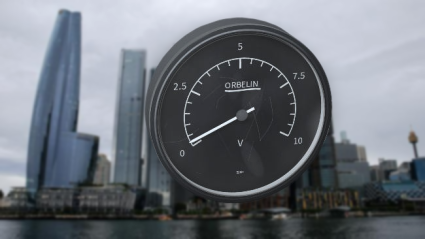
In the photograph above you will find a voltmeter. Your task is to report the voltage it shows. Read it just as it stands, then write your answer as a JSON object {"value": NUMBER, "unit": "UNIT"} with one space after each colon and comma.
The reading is {"value": 0.25, "unit": "V"}
